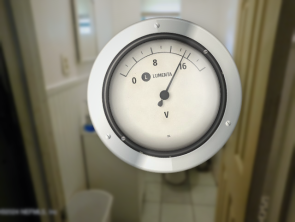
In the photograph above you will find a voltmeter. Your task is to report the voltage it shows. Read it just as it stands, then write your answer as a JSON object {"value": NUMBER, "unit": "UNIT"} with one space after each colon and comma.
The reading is {"value": 15, "unit": "V"}
